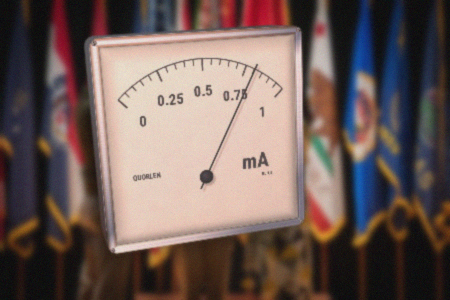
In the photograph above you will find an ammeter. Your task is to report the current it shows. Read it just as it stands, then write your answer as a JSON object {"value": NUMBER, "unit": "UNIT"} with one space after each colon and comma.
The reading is {"value": 0.8, "unit": "mA"}
